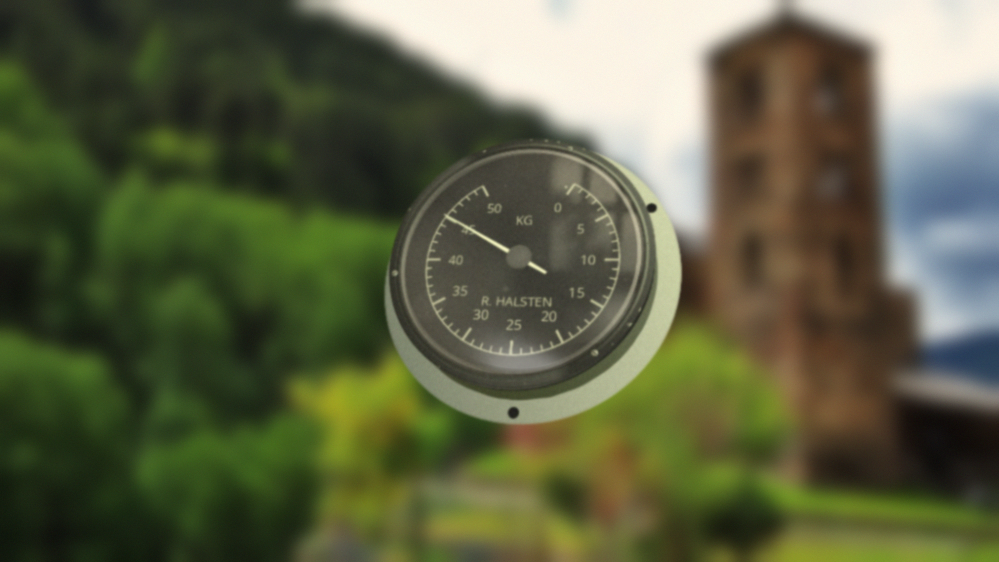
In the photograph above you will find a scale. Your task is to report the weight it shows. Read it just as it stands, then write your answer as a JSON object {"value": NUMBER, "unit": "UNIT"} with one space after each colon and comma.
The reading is {"value": 45, "unit": "kg"}
